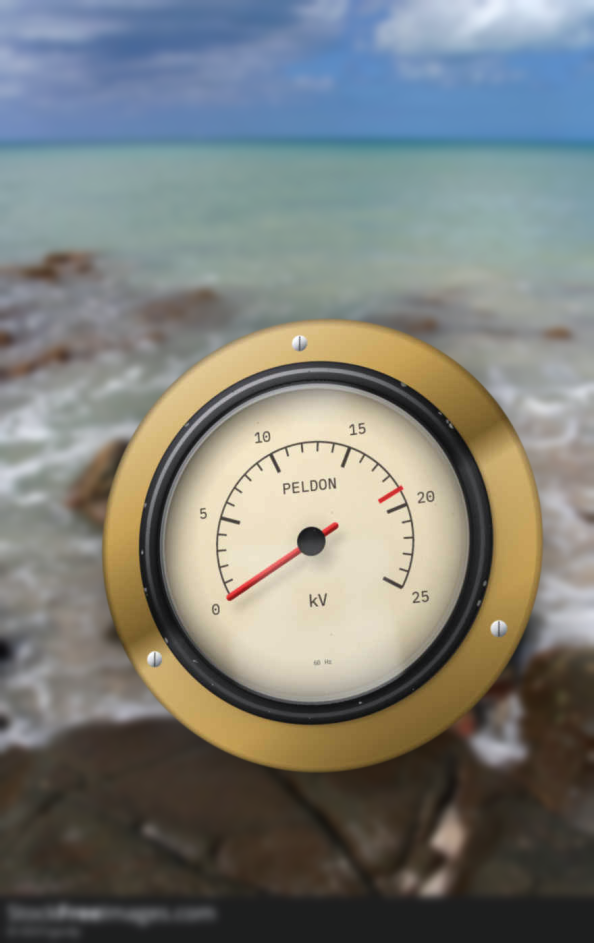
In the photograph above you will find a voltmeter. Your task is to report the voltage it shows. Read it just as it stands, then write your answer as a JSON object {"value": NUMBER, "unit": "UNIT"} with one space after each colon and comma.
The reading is {"value": 0, "unit": "kV"}
